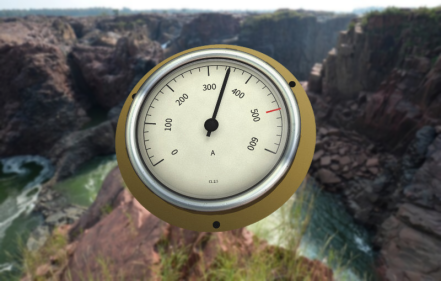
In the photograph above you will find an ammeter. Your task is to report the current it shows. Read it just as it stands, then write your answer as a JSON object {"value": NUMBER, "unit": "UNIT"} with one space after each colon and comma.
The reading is {"value": 350, "unit": "A"}
